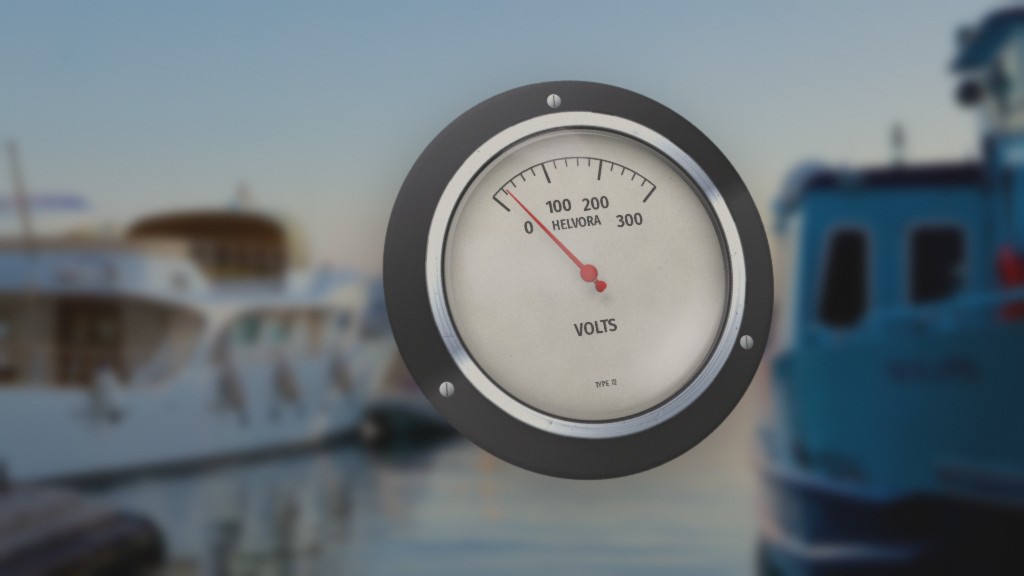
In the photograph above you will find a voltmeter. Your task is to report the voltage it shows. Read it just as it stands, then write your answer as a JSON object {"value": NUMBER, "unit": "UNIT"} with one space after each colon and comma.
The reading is {"value": 20, "unit": "V"}
